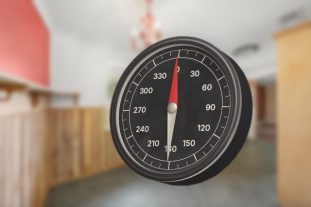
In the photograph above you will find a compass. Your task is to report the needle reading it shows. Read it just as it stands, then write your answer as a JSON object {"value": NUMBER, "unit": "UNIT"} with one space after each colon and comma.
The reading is {"value": 0, "unit": "°"}
